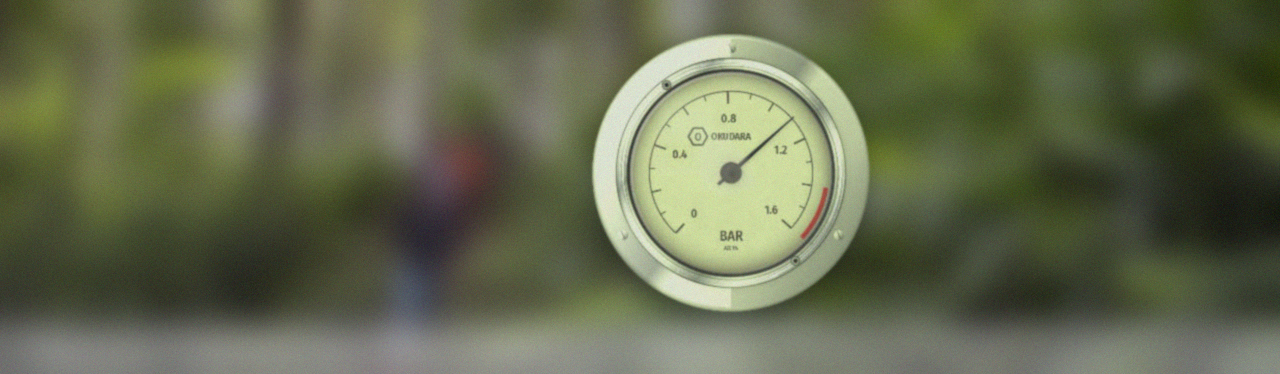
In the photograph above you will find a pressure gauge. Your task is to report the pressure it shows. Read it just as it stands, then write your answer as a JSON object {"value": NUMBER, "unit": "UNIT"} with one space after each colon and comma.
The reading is {"value": 1.1, "unit": "bar"}
